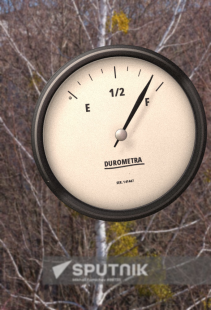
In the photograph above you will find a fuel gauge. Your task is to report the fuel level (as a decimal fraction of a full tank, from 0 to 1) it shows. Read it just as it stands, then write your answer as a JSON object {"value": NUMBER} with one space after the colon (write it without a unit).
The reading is {"value": 0.875}
